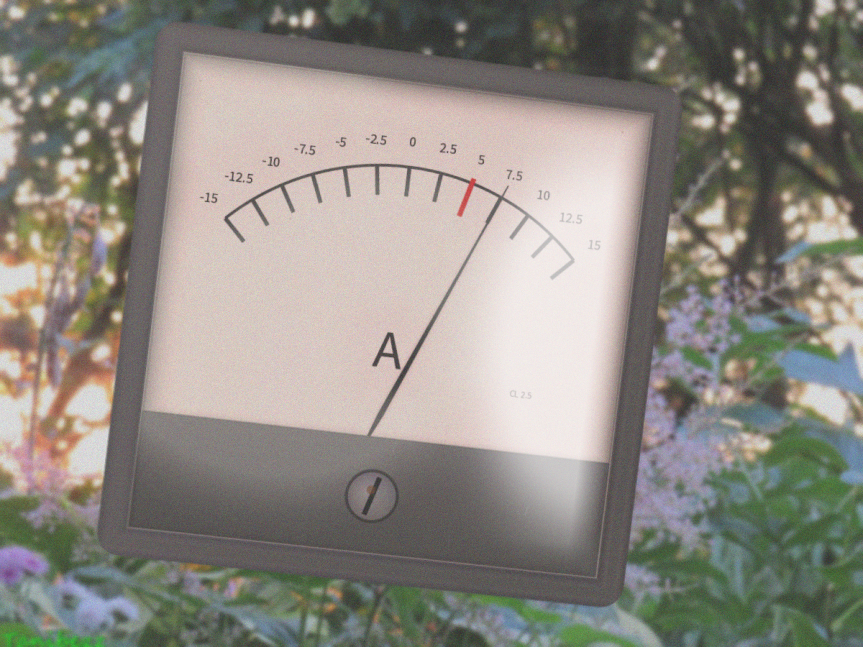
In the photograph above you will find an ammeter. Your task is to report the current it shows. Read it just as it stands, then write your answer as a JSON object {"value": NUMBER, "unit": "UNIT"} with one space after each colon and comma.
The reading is {"value": 7.5, "unit": "A"}
